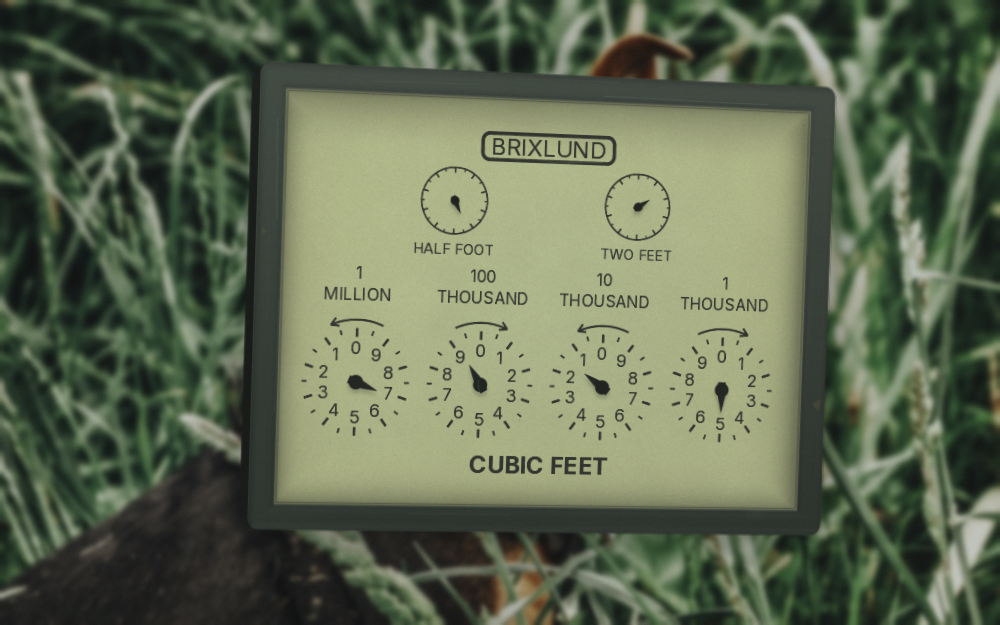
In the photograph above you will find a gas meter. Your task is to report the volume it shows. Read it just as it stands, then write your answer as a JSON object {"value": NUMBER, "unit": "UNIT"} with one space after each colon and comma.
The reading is {"value": 691500, "unit": "ft³"}
